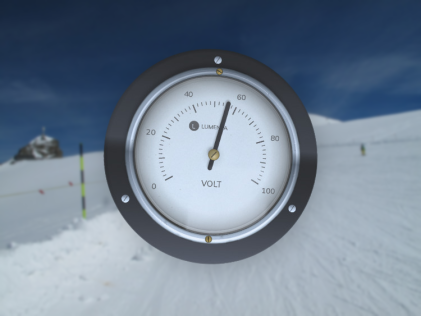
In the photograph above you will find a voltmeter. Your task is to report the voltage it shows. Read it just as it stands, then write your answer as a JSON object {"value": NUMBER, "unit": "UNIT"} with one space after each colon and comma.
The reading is {"value": 56, "unit": "V"}
